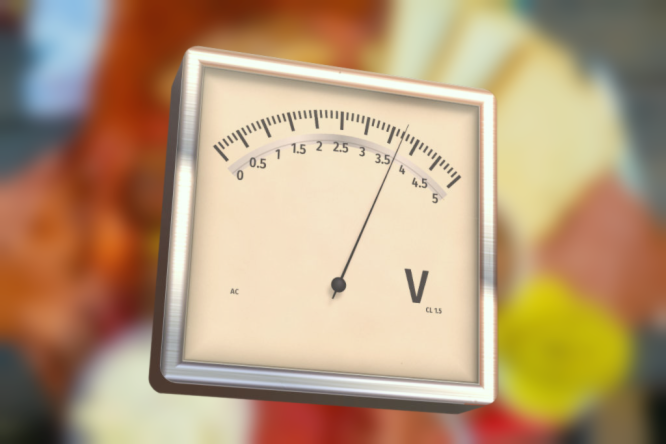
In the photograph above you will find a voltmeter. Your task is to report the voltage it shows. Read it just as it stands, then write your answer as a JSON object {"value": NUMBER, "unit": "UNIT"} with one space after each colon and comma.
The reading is {"value": 3.7, "unit": "V"}
